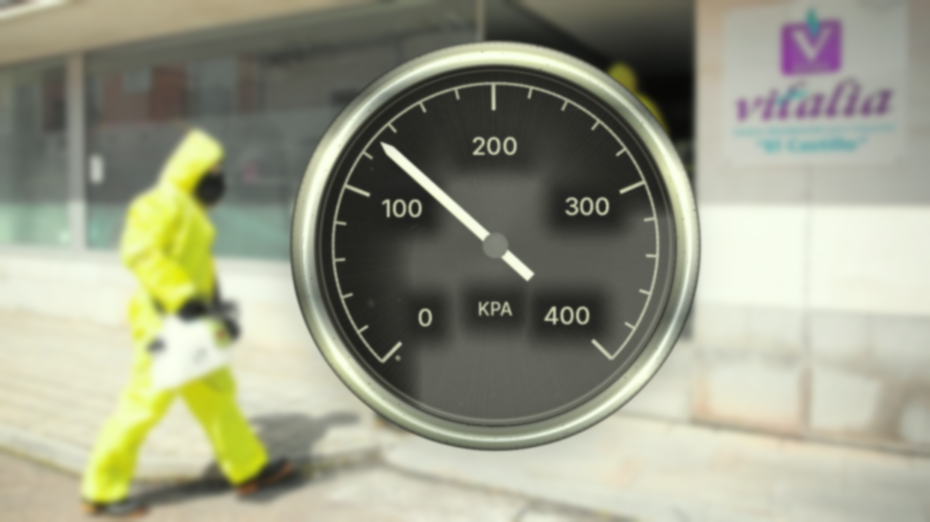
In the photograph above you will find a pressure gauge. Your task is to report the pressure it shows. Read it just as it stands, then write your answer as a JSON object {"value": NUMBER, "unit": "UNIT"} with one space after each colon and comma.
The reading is {"value": 130, "unit": "kPa"}
